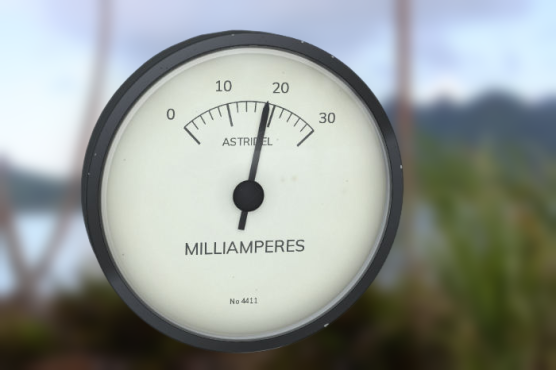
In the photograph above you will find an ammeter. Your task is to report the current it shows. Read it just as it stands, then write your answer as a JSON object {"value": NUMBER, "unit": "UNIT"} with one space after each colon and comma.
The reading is {"value": 18, "unit": "mA"}
